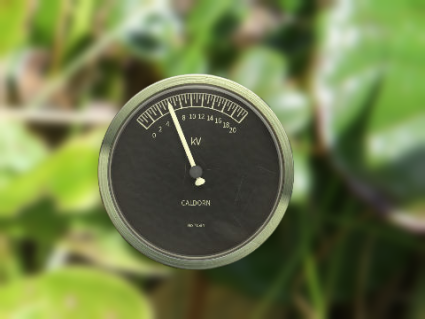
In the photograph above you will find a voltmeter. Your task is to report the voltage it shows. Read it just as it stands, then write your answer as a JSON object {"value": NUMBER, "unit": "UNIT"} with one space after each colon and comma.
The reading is {"value": 6, "unit": "kV"}
